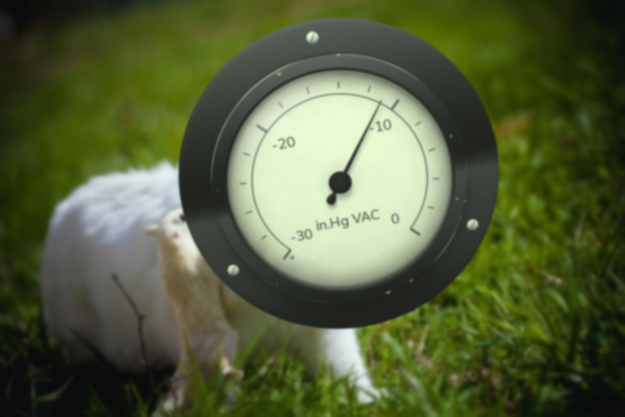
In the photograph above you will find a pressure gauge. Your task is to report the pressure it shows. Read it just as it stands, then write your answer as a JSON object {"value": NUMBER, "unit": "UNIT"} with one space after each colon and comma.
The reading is {"value": -11, "unit": "inHg"}
